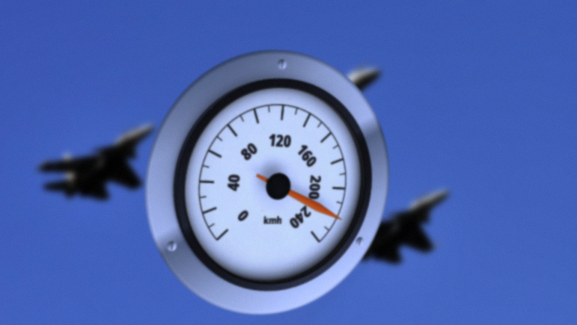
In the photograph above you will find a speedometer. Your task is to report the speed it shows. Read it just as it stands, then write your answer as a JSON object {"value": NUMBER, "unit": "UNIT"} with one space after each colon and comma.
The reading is {"value": 220, "unit": "km/h"}
